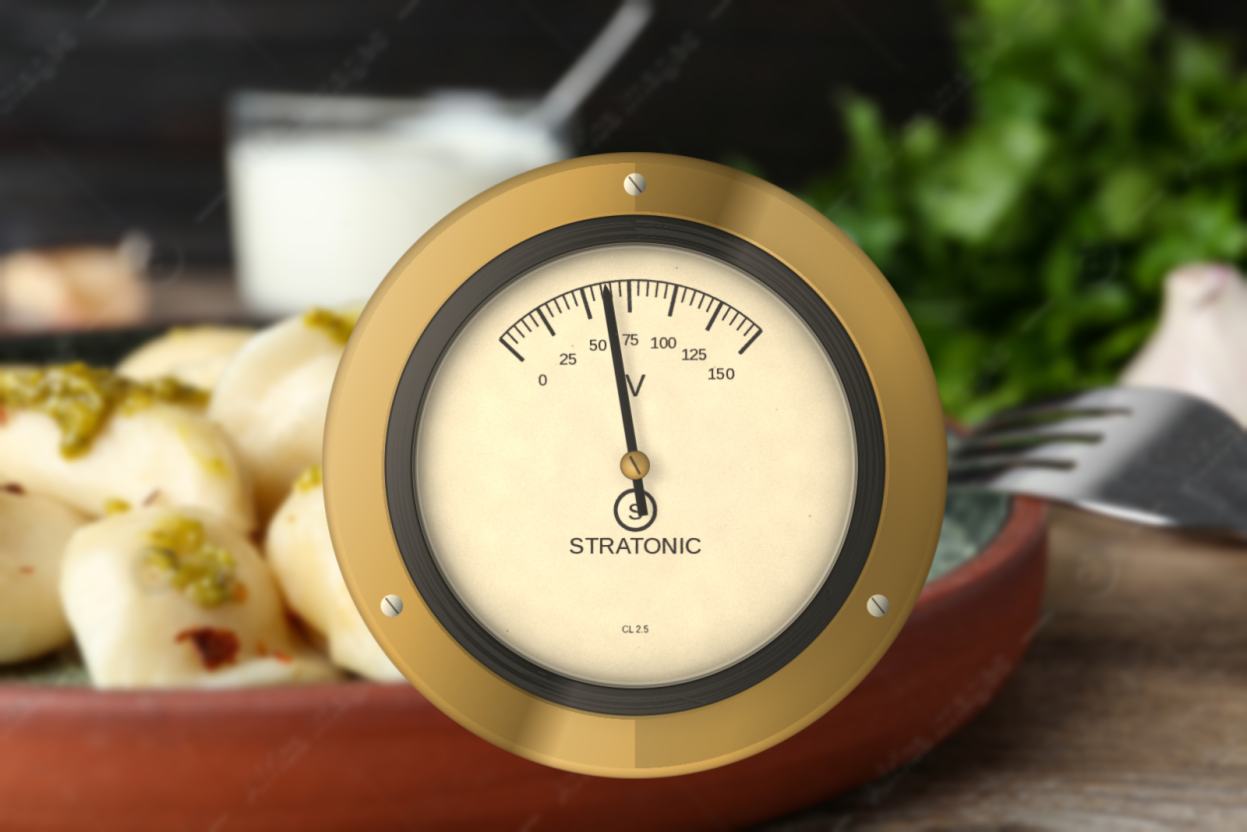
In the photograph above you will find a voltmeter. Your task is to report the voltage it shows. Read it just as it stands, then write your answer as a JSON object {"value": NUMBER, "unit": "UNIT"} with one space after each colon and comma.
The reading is {"value": 62.5, "unit": "V"}
